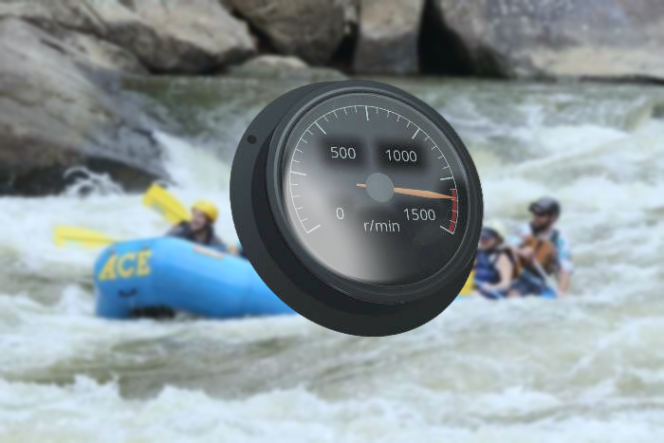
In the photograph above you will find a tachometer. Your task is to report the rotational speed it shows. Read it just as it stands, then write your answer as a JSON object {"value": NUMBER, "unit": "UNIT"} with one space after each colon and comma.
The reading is {"value": 1350, "unit": "rpm"}
